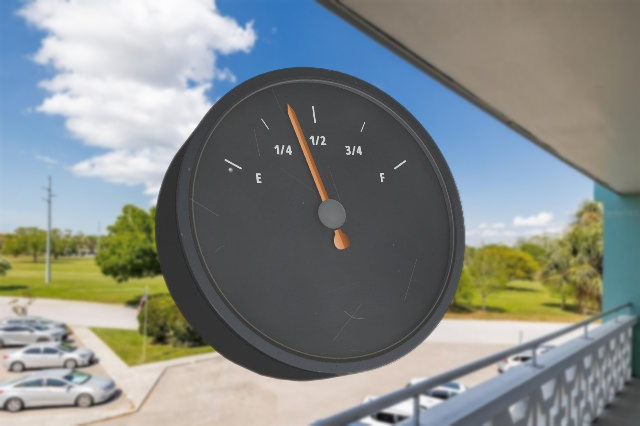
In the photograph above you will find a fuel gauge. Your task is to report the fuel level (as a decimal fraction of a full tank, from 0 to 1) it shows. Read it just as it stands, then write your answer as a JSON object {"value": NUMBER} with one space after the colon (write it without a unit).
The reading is {"value": 0.375}
